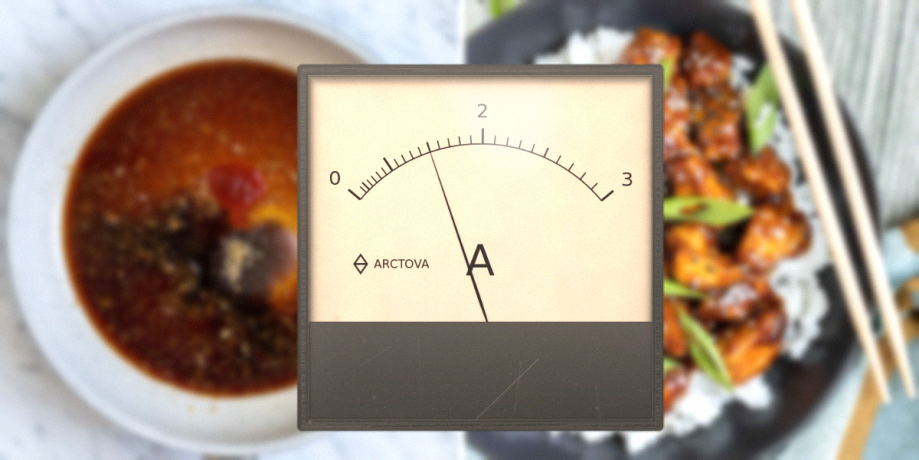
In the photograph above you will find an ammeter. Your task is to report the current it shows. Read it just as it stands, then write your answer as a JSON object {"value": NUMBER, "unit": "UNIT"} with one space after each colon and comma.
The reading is {"value": 1.5, "unit": "A"}
